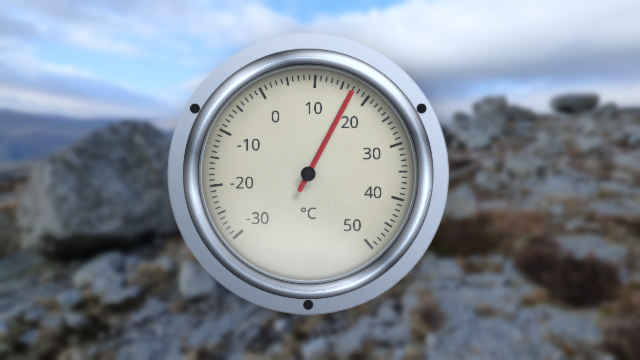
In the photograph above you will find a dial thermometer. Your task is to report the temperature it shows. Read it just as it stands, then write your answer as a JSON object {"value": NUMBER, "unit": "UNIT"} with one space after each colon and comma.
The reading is {"value": 17, "unit": "°C"}
